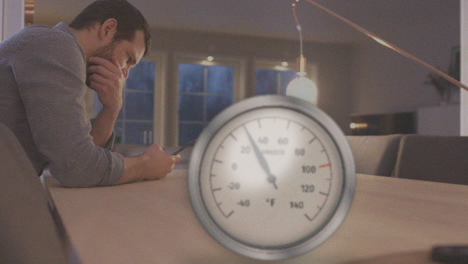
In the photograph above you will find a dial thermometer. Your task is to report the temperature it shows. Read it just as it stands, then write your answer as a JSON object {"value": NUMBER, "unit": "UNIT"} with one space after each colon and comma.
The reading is {"value": 30, "unit": "°F"}
